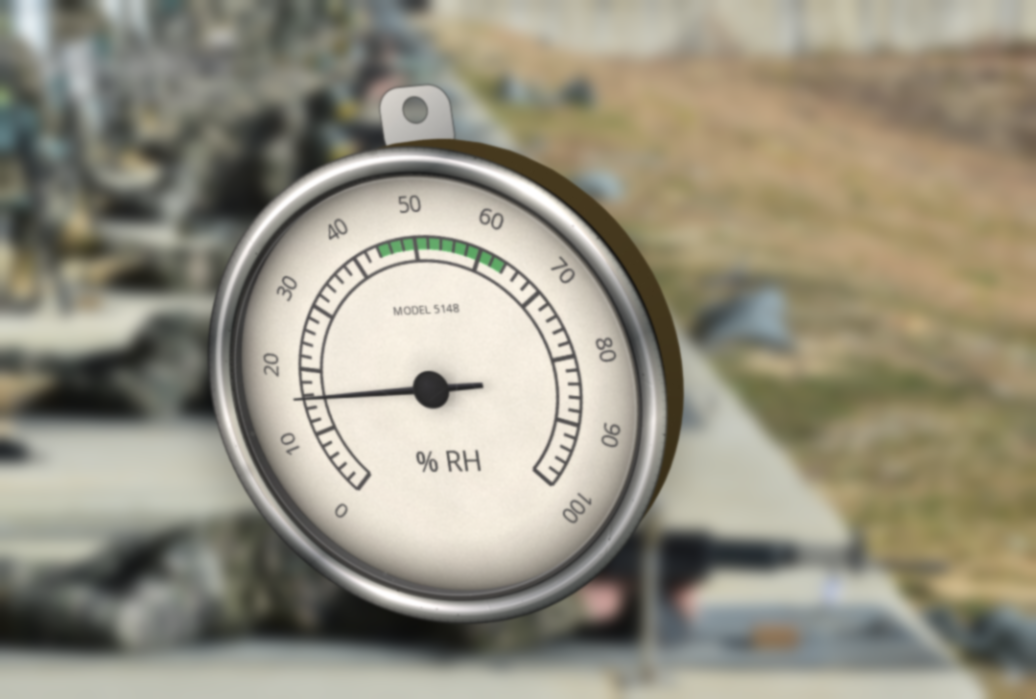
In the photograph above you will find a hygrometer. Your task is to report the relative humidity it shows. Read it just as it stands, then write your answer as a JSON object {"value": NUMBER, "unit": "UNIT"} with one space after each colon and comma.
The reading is {"value": 16, "unit": "%"}
